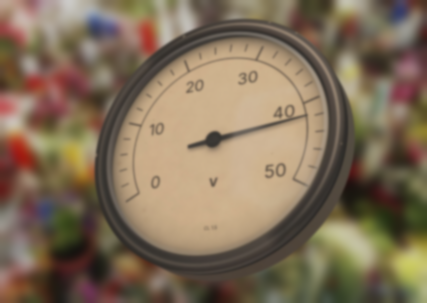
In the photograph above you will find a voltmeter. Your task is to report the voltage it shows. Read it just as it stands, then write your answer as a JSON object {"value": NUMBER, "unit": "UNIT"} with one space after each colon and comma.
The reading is {"value": 42, "unit": "V"}
